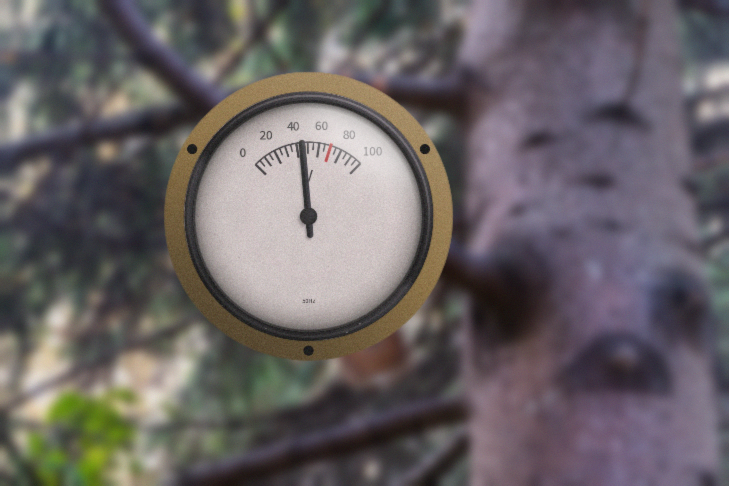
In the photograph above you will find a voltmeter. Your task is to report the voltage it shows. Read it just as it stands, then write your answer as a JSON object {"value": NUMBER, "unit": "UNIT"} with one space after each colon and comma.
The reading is {"value": 45, "unit": "V"}
